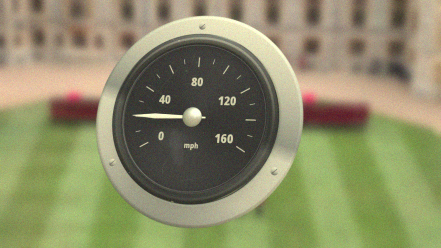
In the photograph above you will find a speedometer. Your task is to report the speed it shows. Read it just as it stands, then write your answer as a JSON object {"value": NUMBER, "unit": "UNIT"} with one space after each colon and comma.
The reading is {"value": 20, "unit": "mph"}
